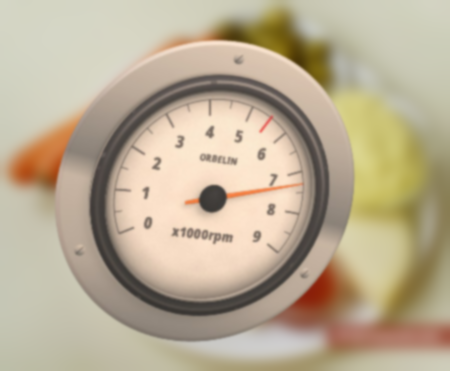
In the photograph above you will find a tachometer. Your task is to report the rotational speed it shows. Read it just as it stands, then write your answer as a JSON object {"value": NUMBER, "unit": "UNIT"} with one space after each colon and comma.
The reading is {"value": 7250, "unit": "rpm"}
